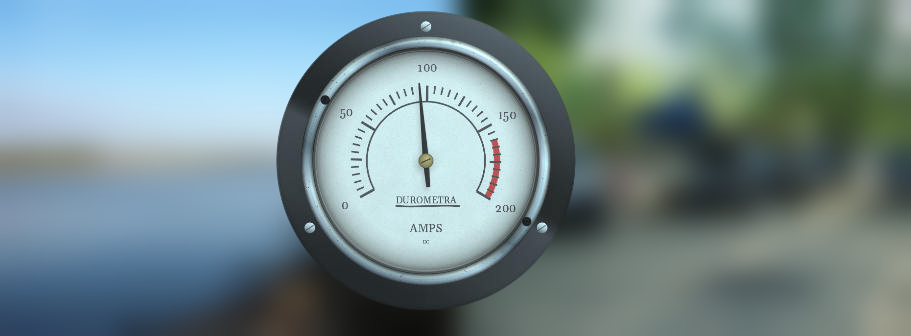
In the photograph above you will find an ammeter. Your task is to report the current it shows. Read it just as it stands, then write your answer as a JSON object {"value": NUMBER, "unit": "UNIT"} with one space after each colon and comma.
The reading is {"value": 95, "unit": "A"}
